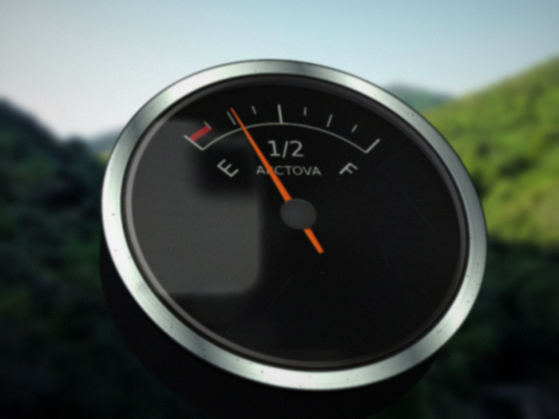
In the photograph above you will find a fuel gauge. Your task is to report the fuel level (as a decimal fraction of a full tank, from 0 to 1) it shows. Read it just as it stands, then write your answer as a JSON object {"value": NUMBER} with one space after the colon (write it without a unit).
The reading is {"value": 0.25}
